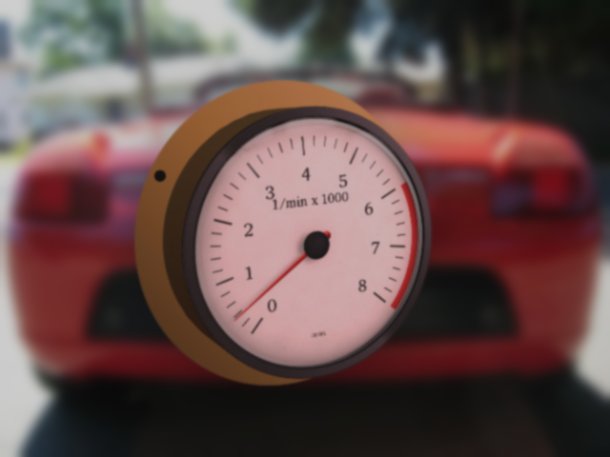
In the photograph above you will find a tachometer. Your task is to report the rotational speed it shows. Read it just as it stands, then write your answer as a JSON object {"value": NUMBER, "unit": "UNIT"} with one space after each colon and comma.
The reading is {"value": 400, "unit": "rpm"}
